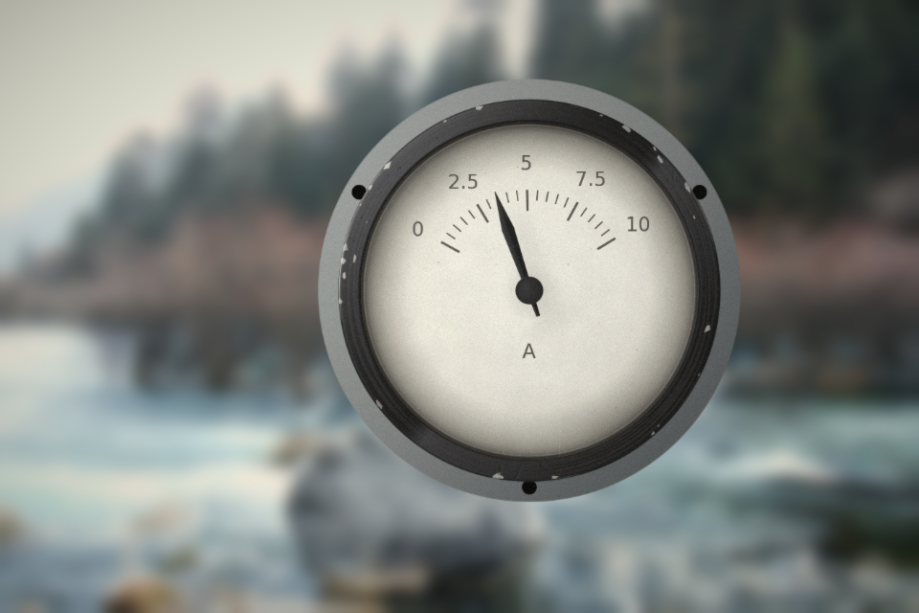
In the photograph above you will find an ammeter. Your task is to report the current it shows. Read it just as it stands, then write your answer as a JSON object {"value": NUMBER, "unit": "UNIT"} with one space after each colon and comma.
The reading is {"value": 3.5, "unit": "A"}
